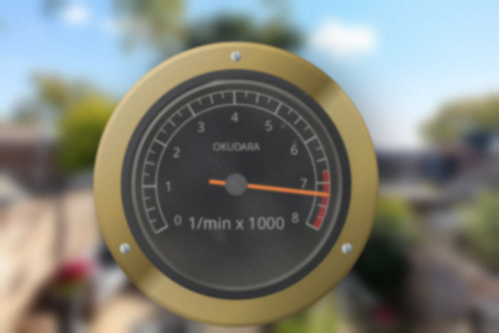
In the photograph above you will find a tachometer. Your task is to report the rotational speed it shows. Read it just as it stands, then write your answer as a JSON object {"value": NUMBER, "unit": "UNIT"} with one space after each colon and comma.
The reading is {"value": 7250, "unit": "rpm"}
